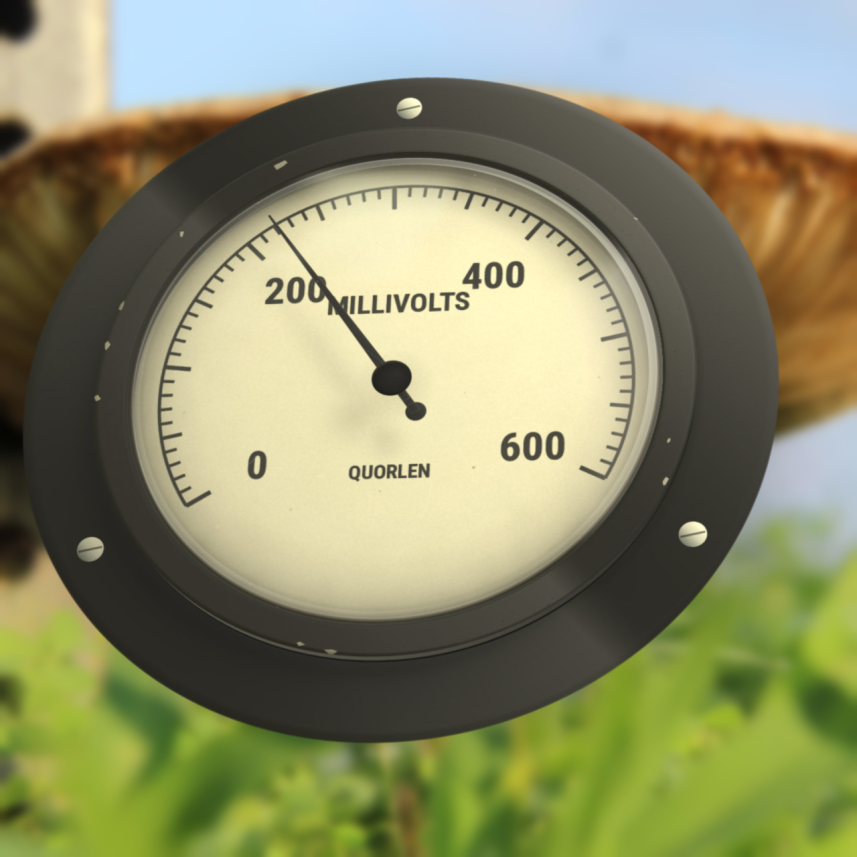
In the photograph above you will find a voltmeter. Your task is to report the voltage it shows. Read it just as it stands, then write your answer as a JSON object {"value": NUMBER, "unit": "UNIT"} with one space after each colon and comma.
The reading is {"value": 220, "unit": "mV"}
